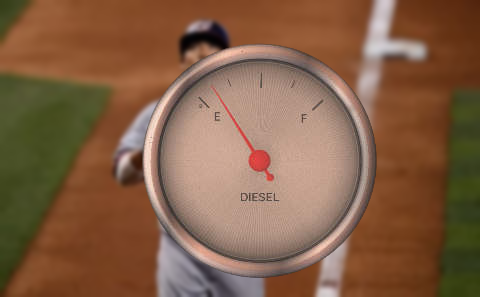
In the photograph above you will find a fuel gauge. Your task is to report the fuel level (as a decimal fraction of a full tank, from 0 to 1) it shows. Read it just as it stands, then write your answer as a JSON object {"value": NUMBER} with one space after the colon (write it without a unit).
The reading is {"value": 0.125}
